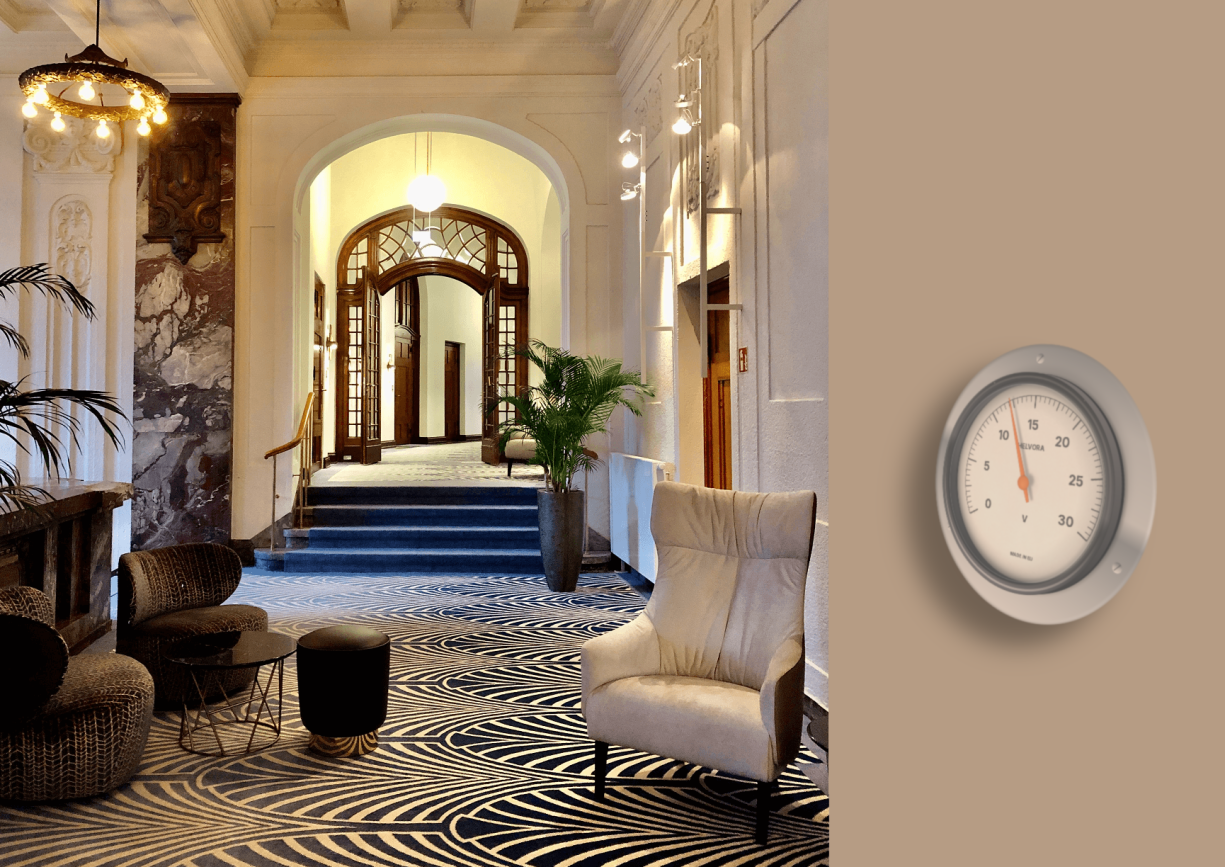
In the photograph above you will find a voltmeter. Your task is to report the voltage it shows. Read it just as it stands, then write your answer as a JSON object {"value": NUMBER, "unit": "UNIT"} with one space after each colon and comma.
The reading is {"value": 12.5, "unit": "V"}
